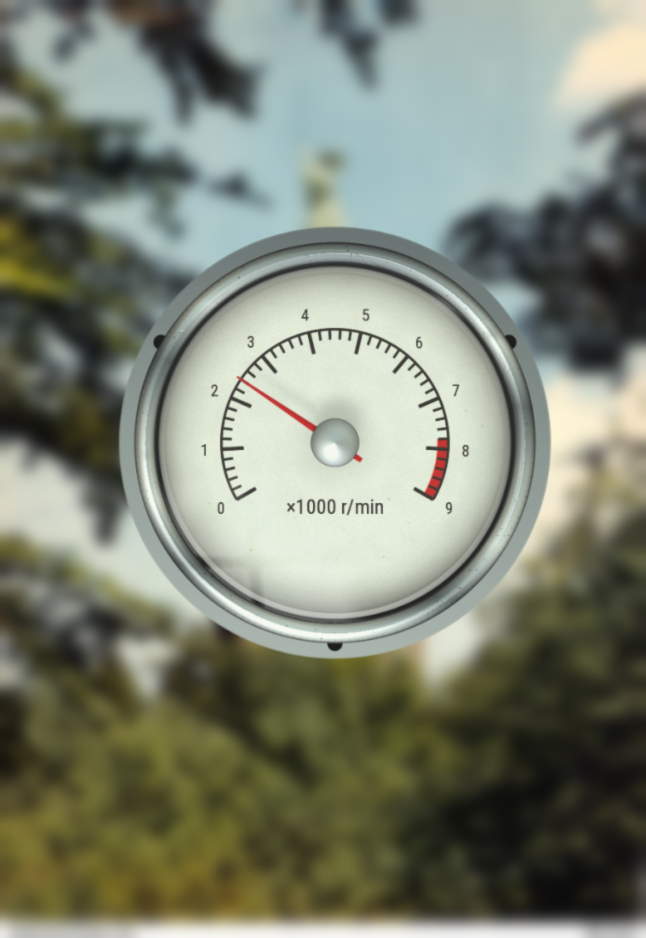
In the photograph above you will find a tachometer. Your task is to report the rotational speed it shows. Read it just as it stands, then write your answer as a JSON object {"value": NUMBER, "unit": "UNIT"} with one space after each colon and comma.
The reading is {"value": 2400, "unit": "rpm"}
